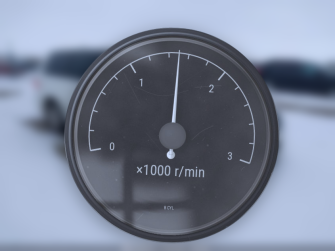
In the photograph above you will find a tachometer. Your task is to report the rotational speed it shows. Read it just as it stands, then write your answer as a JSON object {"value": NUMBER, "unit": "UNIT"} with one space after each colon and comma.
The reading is {"value": 1500, "unit": "rpm"}
